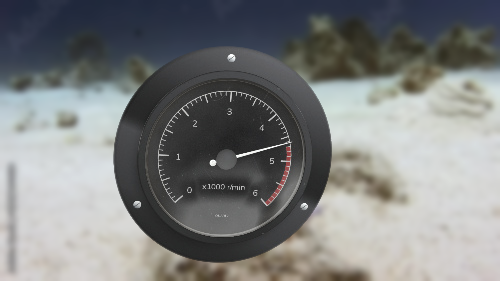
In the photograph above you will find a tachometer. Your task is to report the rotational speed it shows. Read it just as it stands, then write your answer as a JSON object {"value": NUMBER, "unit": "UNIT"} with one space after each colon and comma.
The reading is {"value": 4600, "unit": "rpm"}
